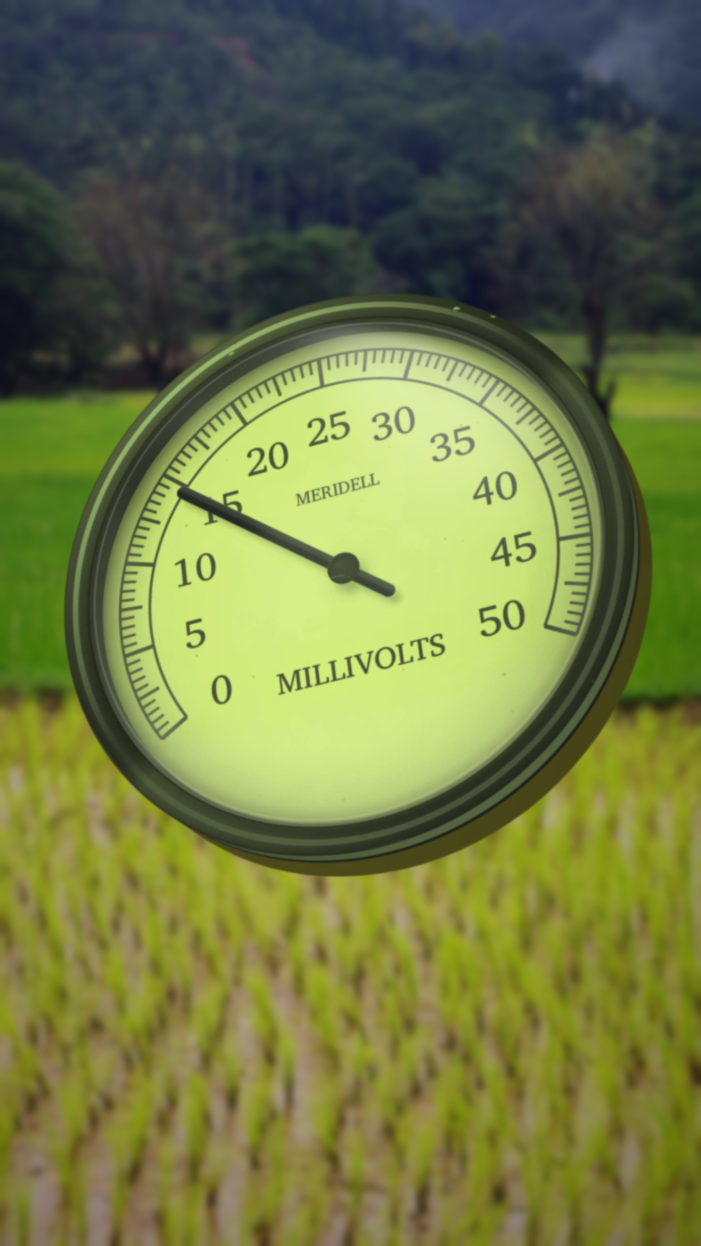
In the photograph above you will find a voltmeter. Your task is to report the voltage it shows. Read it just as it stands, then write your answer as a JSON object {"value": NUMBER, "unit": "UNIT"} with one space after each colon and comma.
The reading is {"value": 14.5, "unit": "mV"}
